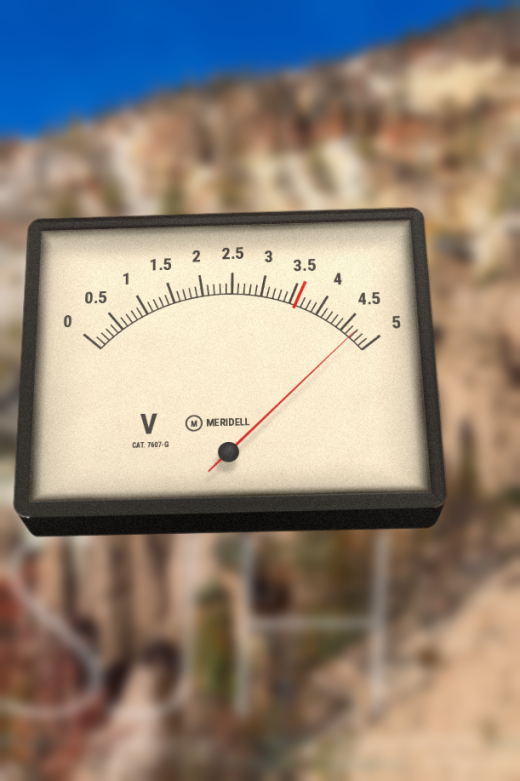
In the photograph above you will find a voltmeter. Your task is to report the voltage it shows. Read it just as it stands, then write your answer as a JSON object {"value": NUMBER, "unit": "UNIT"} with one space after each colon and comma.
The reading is {"value": 4.7, "unit": "V"}
